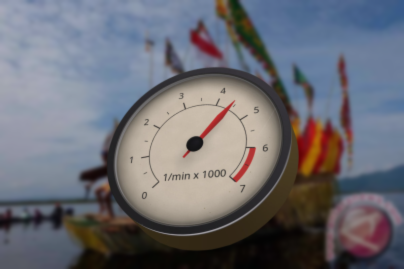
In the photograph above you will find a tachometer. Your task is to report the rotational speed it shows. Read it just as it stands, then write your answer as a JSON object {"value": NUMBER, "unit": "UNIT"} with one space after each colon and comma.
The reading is {"value": 4500, "unit": "rpm"}
